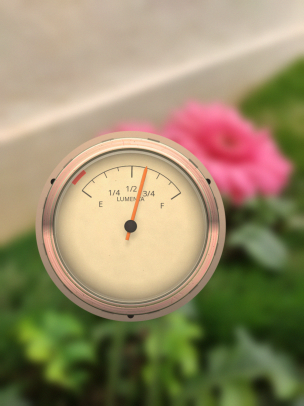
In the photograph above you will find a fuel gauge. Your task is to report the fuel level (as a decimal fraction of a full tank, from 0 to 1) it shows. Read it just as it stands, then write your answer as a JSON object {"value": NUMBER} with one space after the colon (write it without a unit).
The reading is {"value": 0.625}
